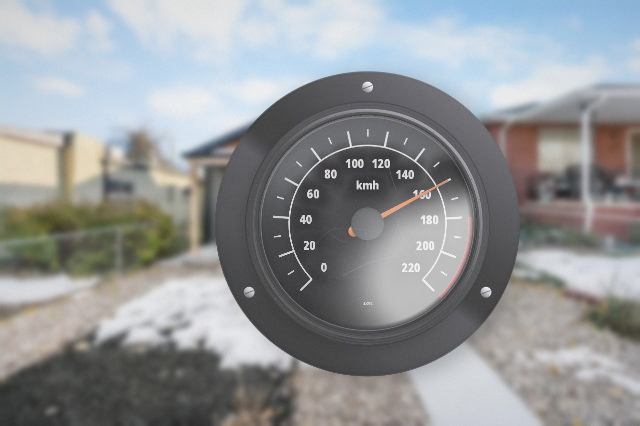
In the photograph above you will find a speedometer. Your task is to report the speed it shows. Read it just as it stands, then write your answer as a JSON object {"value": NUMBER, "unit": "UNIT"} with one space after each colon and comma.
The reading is {"value": 160, "unit": "km/h"}
